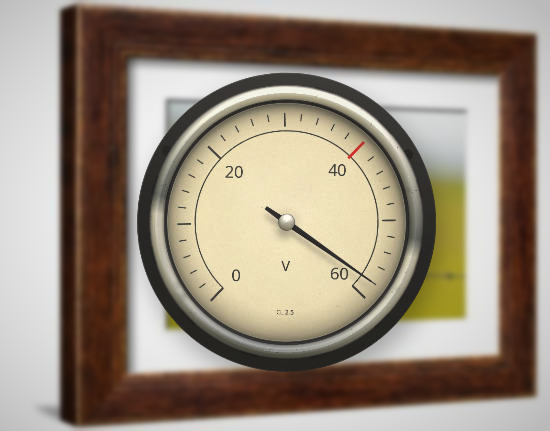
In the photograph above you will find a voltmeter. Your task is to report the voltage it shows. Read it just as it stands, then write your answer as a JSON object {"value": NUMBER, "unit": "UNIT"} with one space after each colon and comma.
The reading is {"value": 58, "unit": "V"}
